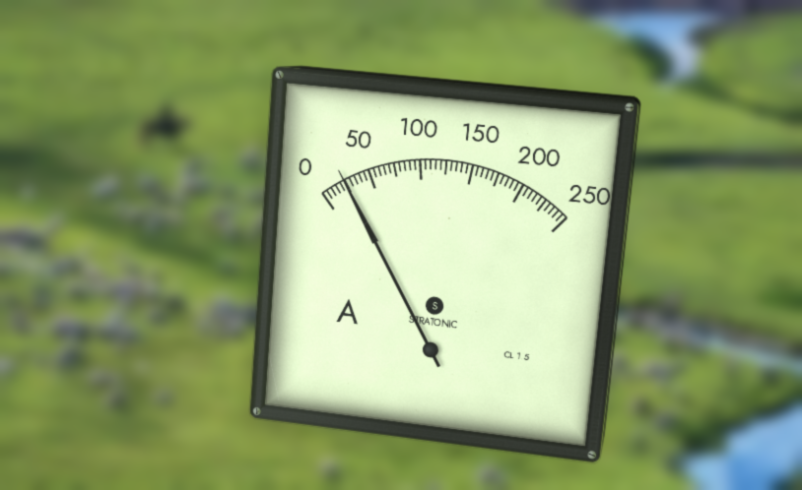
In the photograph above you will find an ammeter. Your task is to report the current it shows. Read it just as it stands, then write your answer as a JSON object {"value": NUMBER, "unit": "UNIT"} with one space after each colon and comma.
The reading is {"value": 25, "unit": "A"}
